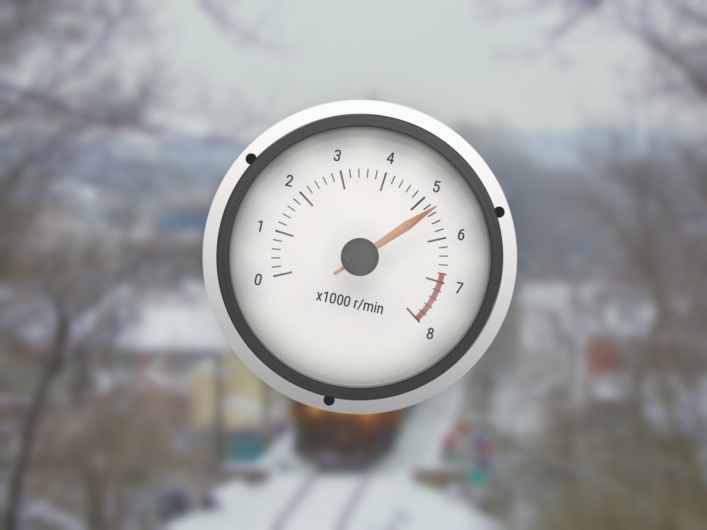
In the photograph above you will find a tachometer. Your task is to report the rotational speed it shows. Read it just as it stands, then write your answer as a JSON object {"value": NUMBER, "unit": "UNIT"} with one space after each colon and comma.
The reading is {"value": 5300, "unit": "rpm"}
